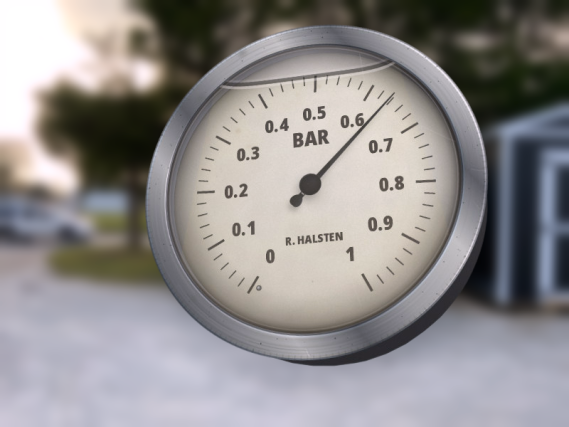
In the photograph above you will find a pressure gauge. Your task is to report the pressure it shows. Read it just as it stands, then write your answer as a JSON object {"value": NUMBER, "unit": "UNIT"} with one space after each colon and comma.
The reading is {"value": 0.64, "unit": "bar"}
